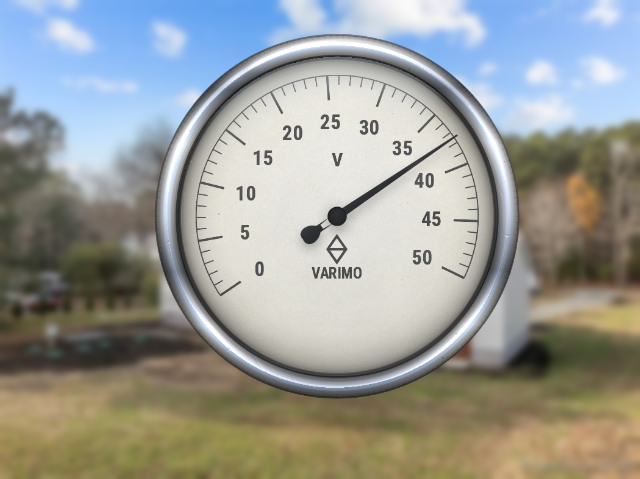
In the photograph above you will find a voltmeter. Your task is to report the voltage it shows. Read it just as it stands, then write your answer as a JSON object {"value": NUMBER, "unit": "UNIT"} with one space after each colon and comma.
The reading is {"value": 37.5, "unit": "V"}
